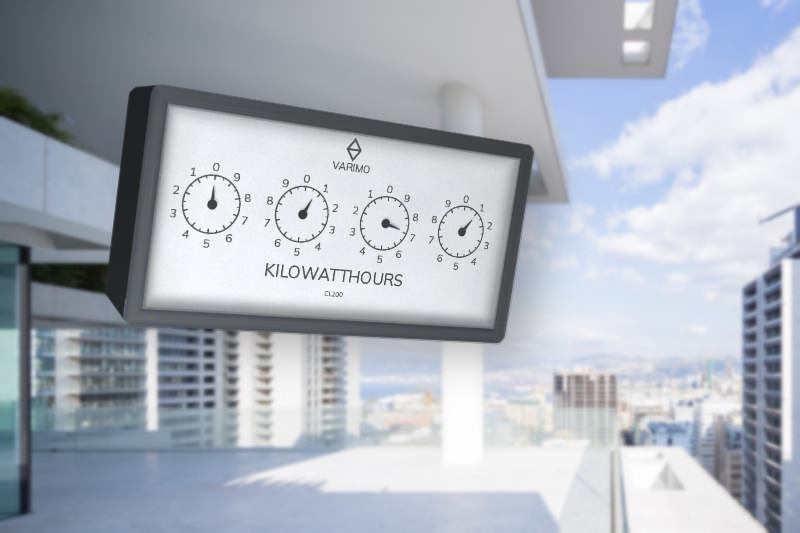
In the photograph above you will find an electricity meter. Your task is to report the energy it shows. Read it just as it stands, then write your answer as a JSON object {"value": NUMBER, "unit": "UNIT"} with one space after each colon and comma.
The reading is {"value": 71, "unit": "kWh"}
